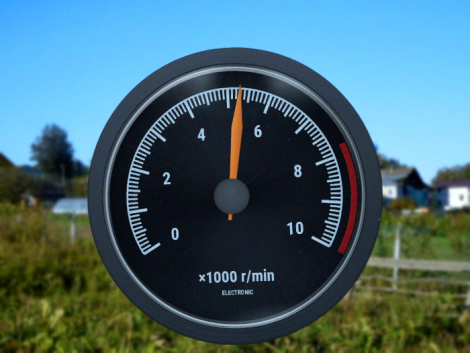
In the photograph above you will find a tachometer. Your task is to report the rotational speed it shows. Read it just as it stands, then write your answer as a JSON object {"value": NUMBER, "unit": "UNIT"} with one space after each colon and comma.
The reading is {"value": 5300, "unit": "rpm"}
